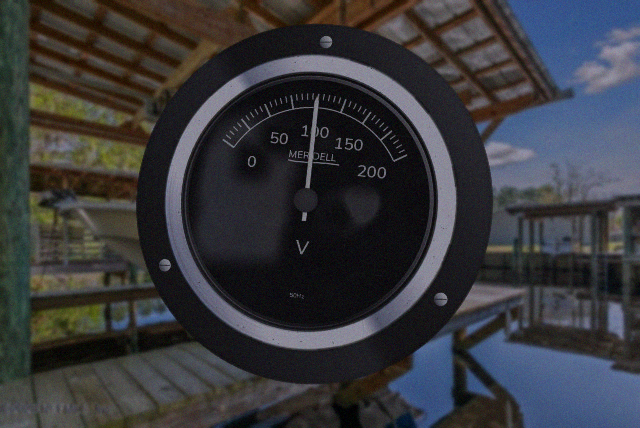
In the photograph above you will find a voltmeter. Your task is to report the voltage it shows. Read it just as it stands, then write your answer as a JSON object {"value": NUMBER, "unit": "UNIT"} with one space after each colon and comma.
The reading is {"value": 100, "unit": "V"}
